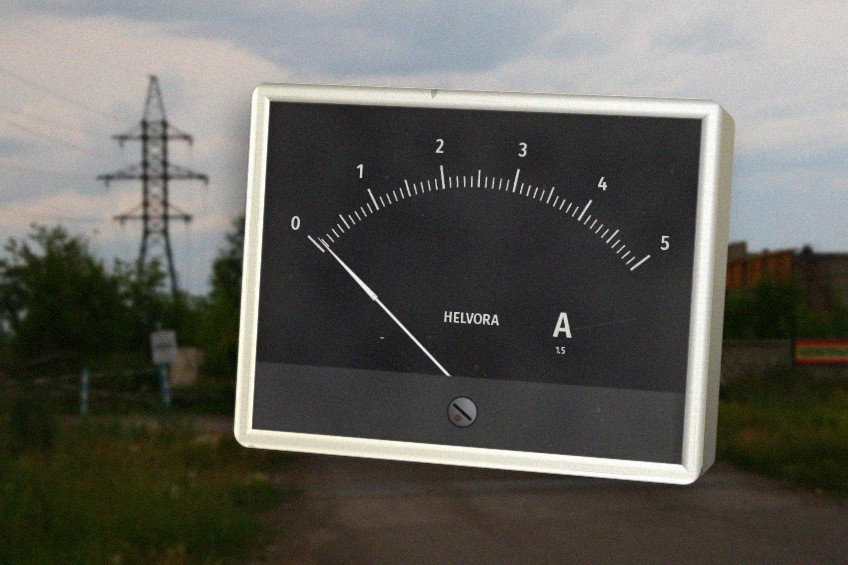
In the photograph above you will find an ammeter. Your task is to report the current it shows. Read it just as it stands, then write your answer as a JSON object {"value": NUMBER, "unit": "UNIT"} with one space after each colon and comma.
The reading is {"value": 0.1, "unit": "A"}
